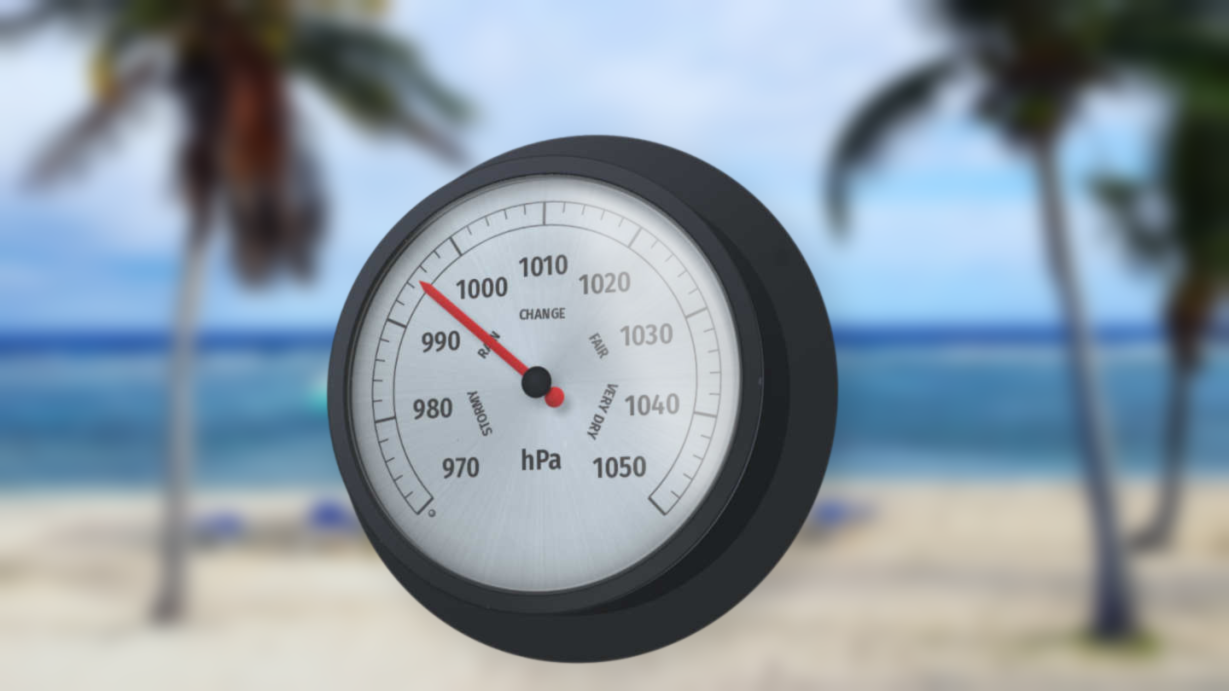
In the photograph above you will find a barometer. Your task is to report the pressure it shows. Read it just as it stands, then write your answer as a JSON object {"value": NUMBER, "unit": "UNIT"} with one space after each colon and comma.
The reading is {"value": 995, "unit": "hPa"}
